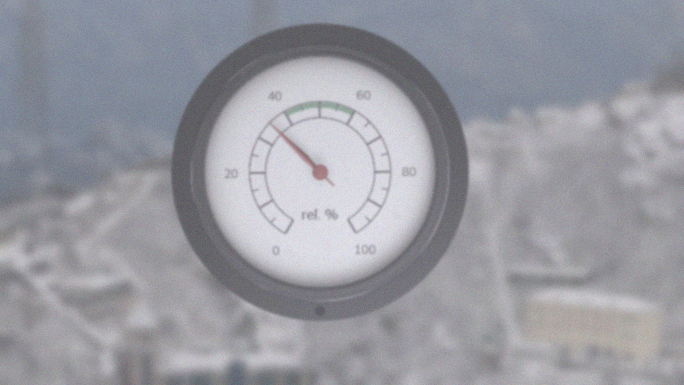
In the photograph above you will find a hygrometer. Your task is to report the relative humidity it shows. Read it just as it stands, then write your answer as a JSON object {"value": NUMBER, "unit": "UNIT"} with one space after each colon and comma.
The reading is {"value": 35, "unit": "%"}
